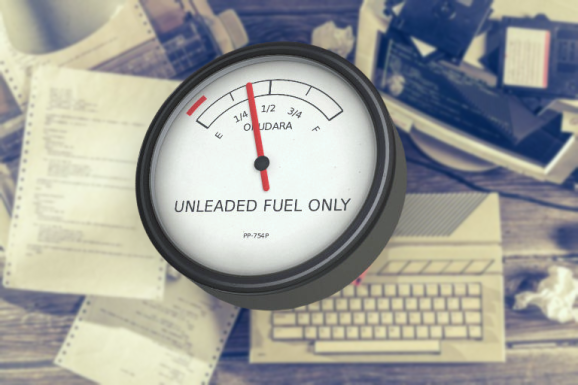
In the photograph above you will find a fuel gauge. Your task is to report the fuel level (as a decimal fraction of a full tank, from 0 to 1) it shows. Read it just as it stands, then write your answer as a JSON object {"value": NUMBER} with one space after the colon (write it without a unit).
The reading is {"value": 0.375}
